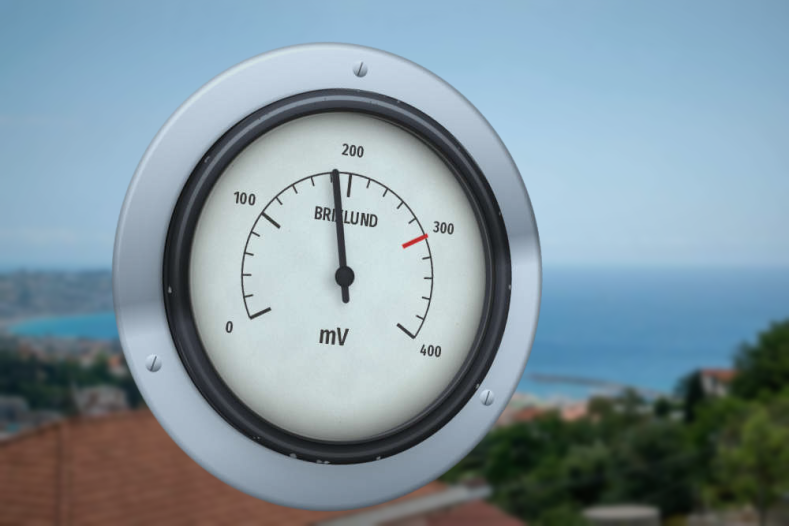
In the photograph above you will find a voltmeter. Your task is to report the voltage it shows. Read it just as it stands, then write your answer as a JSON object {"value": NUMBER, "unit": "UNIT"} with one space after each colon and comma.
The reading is {"value": 180, "unit": "mV"}
